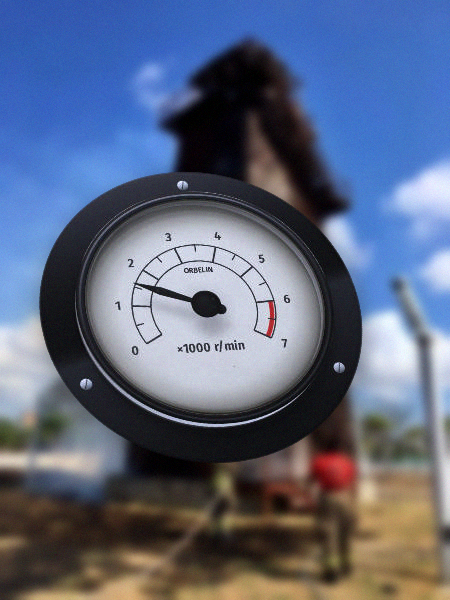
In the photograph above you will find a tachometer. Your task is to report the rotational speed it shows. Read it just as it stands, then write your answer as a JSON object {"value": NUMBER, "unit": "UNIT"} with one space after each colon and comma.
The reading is {"value": 1500, "unit": "rpm"}
